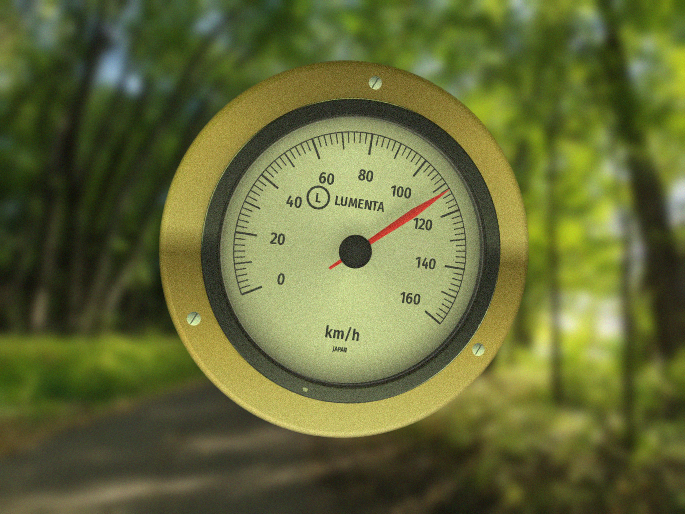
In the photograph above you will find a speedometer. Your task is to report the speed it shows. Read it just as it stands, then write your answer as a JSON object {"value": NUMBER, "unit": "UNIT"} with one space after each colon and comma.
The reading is {"value": 112, "unit": "km/h"}
